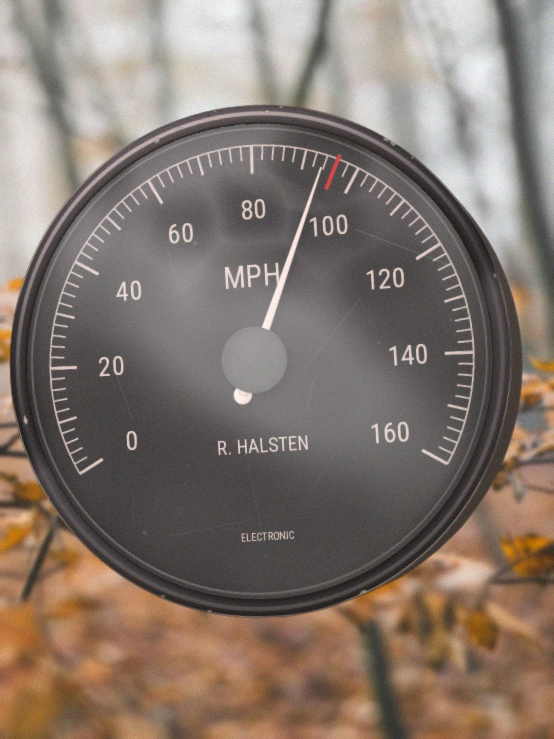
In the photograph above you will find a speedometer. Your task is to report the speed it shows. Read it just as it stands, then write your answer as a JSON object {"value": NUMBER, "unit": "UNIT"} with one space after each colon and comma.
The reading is {"value": 94, "unit": "mph"}
